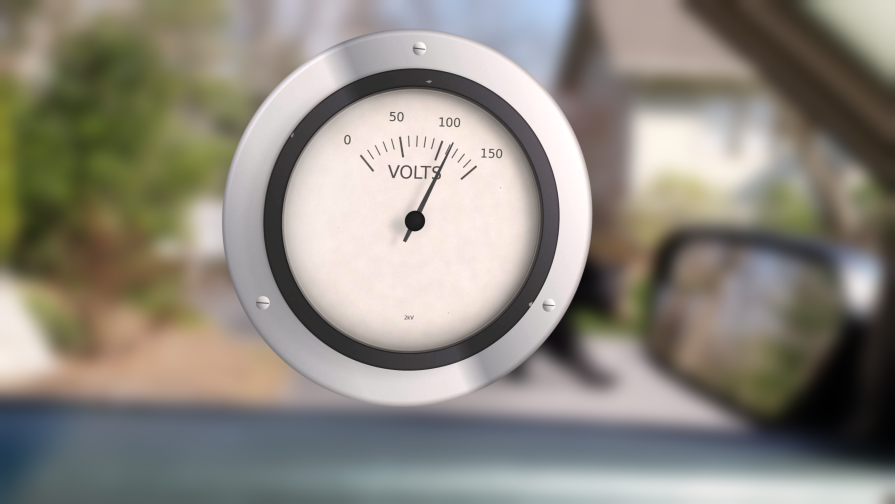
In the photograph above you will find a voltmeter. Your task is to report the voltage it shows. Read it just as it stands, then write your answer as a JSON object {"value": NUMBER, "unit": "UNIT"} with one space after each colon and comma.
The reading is {"value": 110, "unit": "V"}
